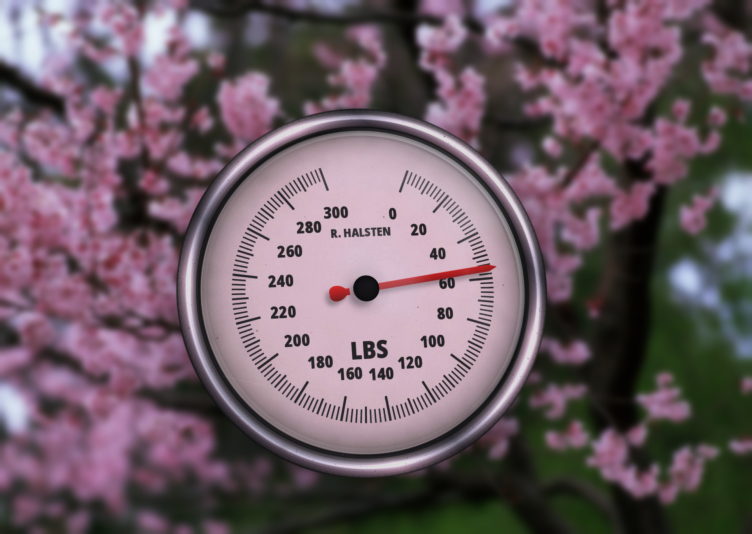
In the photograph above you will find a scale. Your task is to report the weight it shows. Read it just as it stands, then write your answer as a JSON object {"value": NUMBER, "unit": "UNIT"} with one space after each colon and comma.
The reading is {"value": 56, "unit": "lb"}
